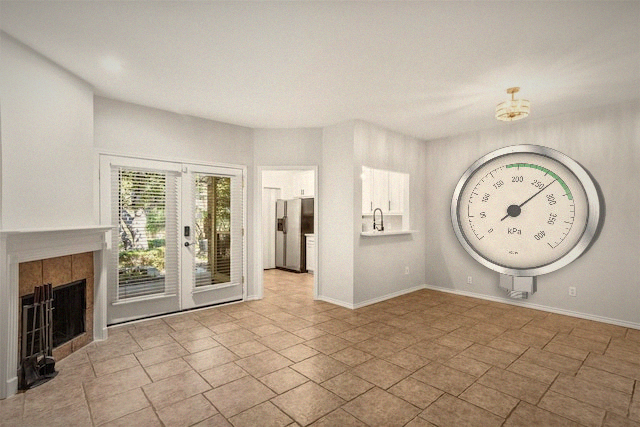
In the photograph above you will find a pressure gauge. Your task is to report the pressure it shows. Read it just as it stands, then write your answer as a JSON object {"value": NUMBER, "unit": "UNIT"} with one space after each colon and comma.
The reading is {"value": 270, "unit": "kPa"}
